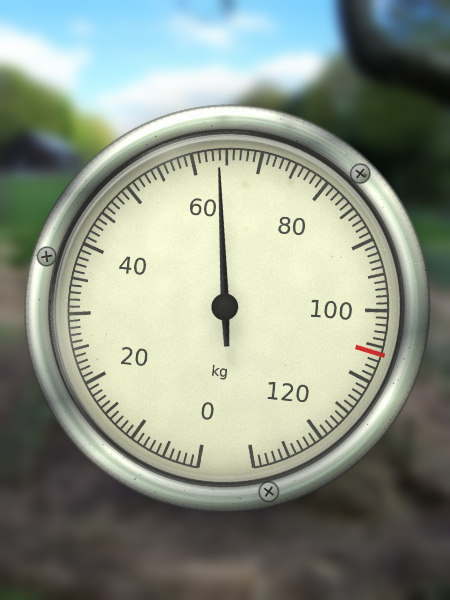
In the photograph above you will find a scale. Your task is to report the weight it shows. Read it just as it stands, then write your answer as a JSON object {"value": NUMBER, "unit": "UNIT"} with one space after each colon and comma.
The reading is {"value": 64, "unit": "kg"}
